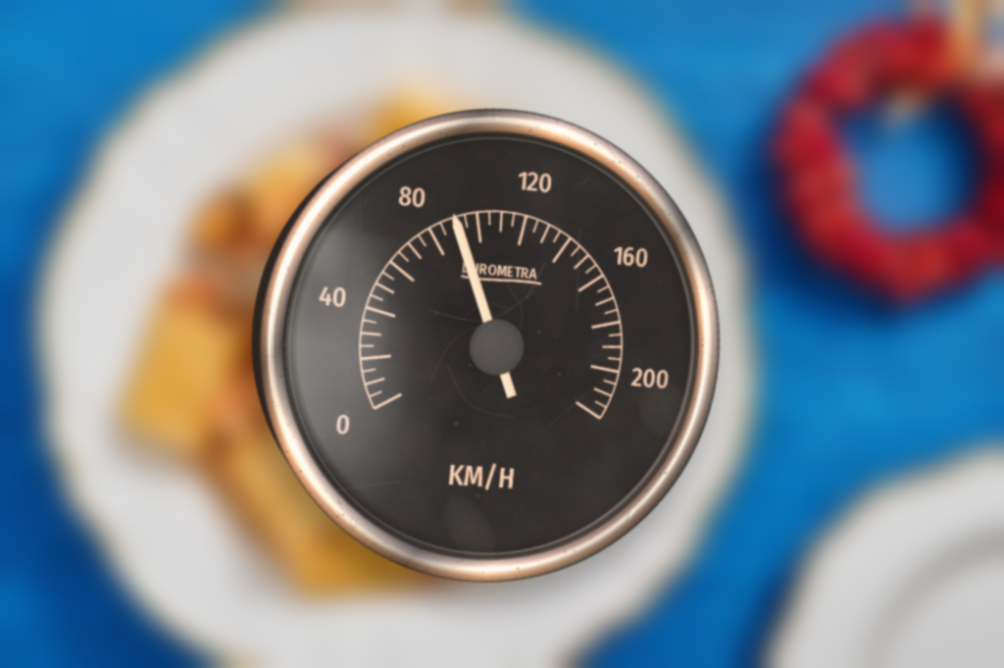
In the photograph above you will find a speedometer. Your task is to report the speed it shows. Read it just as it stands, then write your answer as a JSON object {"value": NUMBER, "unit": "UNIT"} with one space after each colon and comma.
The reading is {"value": 90, "unit": "km/h"}
